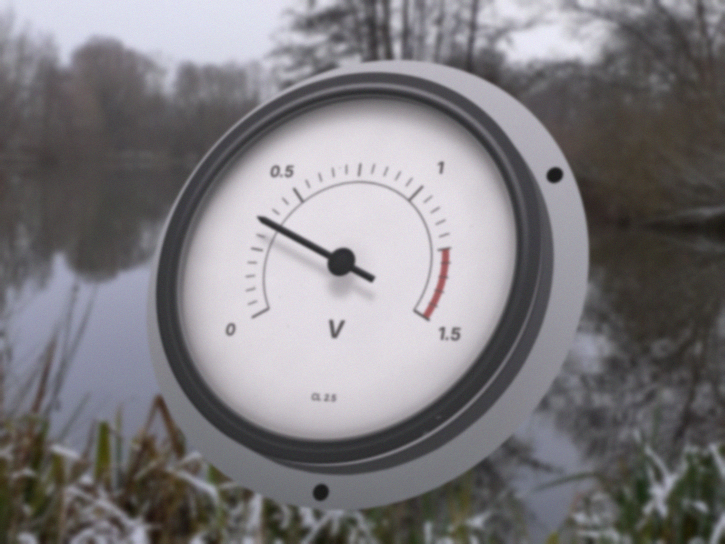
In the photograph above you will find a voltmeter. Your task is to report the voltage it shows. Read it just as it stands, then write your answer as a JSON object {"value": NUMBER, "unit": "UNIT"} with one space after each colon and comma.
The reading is {"value": 0.35, "unit": "V"}
